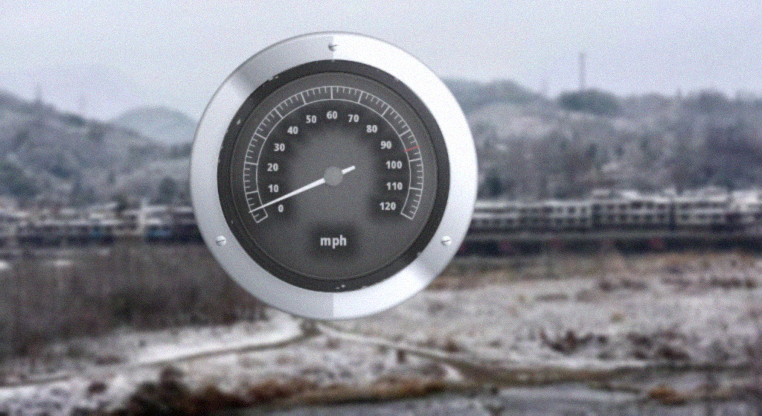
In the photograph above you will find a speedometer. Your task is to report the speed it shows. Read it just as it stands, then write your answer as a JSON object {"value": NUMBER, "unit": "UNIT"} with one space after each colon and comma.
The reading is {"value": 4, "unit": "mph"}
